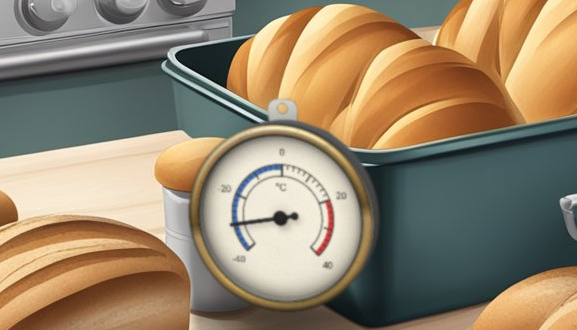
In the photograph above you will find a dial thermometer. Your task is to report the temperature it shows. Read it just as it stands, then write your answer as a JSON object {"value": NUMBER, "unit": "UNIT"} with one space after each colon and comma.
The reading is {"value": -30, "unit": "°C"}
